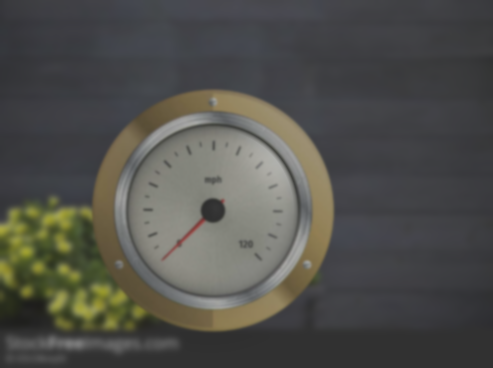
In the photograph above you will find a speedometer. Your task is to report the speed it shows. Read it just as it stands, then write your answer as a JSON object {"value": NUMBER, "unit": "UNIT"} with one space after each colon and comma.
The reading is {"value": 0, "unit": "mph"}
